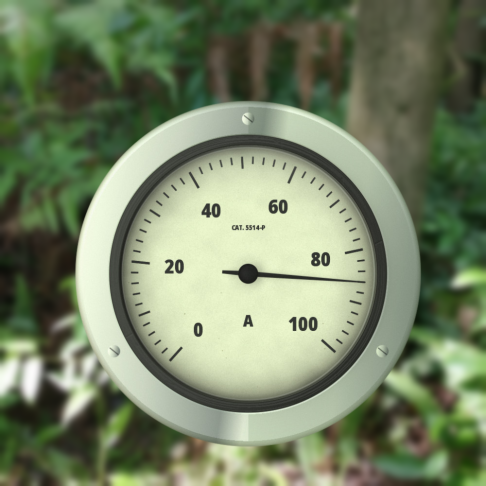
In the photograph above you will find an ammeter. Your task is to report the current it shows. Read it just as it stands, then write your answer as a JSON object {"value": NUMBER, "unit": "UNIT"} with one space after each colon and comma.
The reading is {"value": 86, "unit": "A"}
